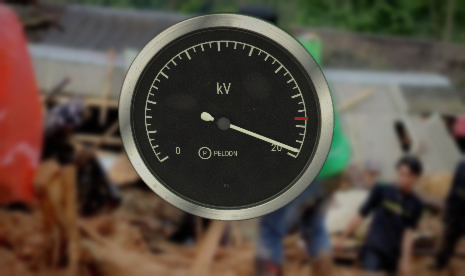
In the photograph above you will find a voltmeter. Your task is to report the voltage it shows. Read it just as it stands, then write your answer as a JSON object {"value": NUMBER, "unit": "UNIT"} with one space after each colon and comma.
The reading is {"value": 19.5, "unit": "kV"}
